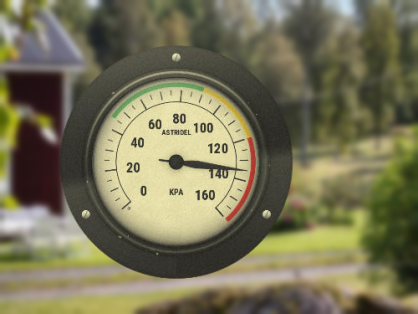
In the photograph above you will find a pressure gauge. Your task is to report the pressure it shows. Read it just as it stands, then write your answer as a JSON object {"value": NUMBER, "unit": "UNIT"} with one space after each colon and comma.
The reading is {"value": 135, "unit": "kPa"}
